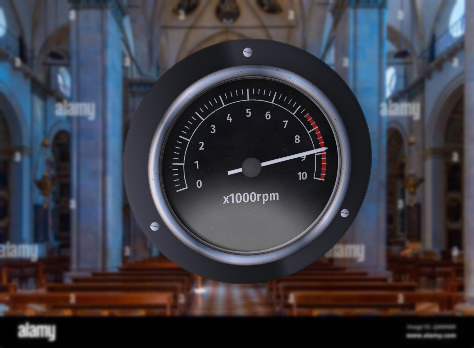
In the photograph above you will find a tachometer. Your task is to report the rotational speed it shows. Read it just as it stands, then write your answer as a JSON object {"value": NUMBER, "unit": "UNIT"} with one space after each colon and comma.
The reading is {"value": 8800, "unit": "rpm"}
